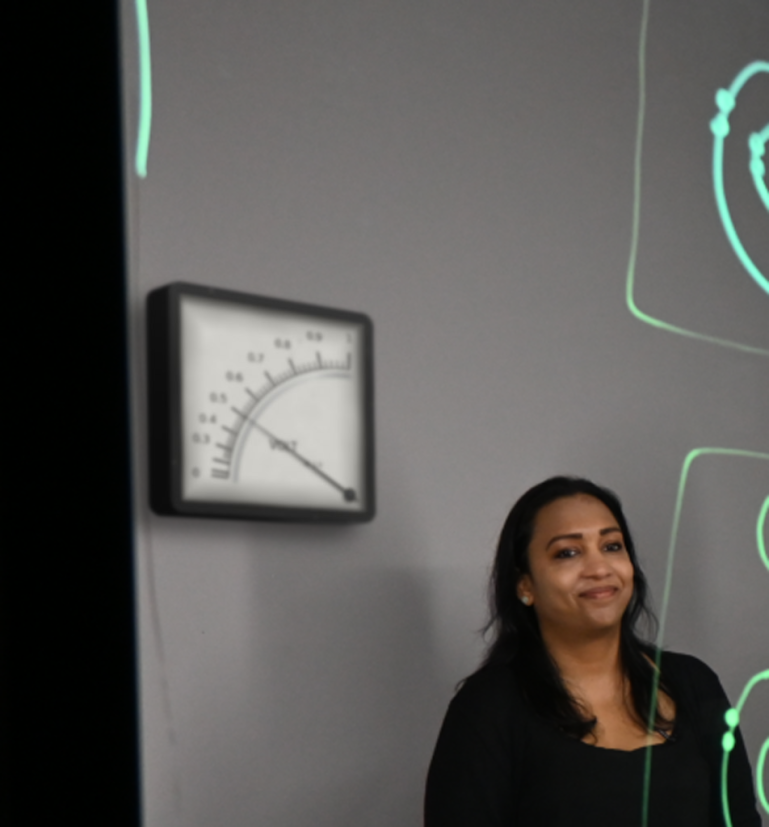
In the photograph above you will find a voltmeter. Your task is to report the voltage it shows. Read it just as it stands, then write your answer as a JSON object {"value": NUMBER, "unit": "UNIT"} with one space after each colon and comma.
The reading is {"value": 0.5, "unit": "V"}
